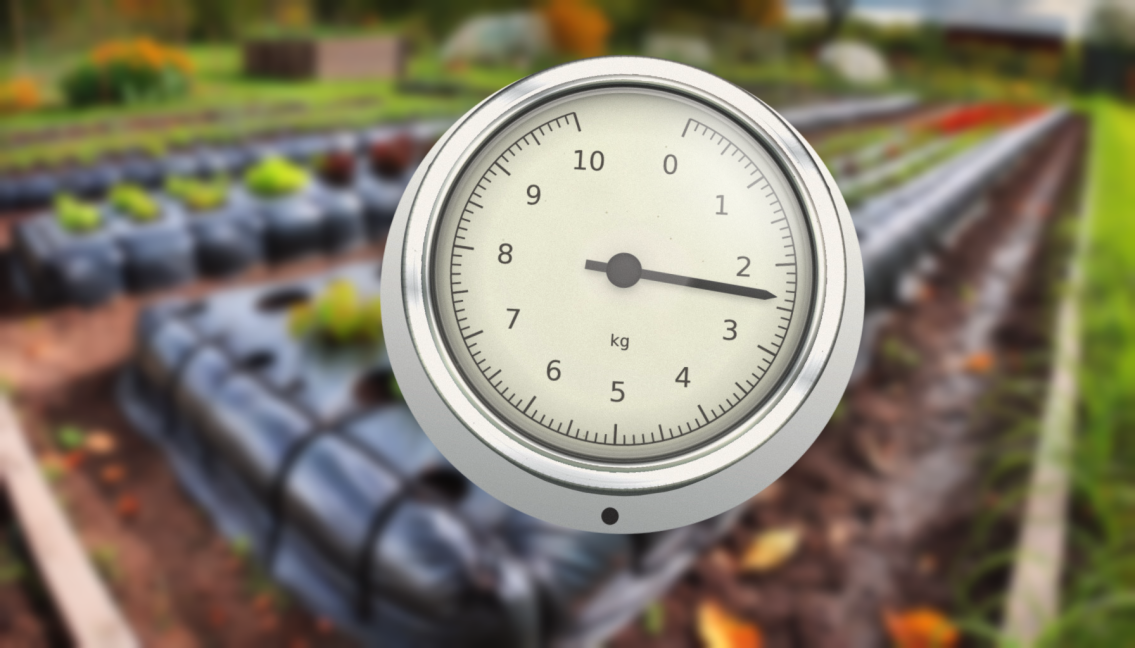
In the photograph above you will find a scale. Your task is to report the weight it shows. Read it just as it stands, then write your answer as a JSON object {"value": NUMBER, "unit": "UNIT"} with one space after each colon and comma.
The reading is {"value": 2.4, "unit": "kg"}
